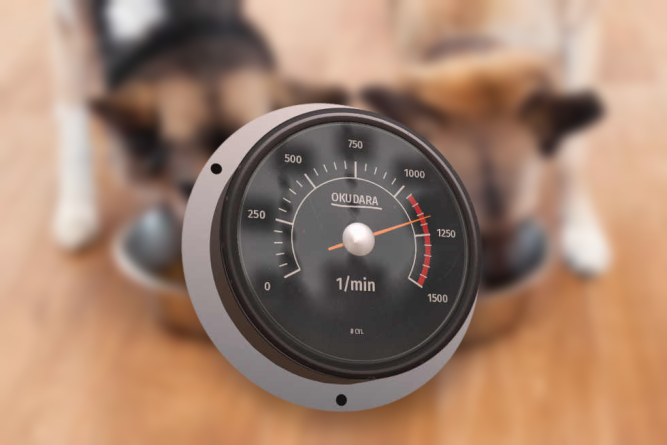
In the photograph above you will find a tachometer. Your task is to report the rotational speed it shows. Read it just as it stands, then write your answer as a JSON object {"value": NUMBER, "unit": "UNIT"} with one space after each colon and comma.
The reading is {"value": 1175, "unit": "rpm"}
